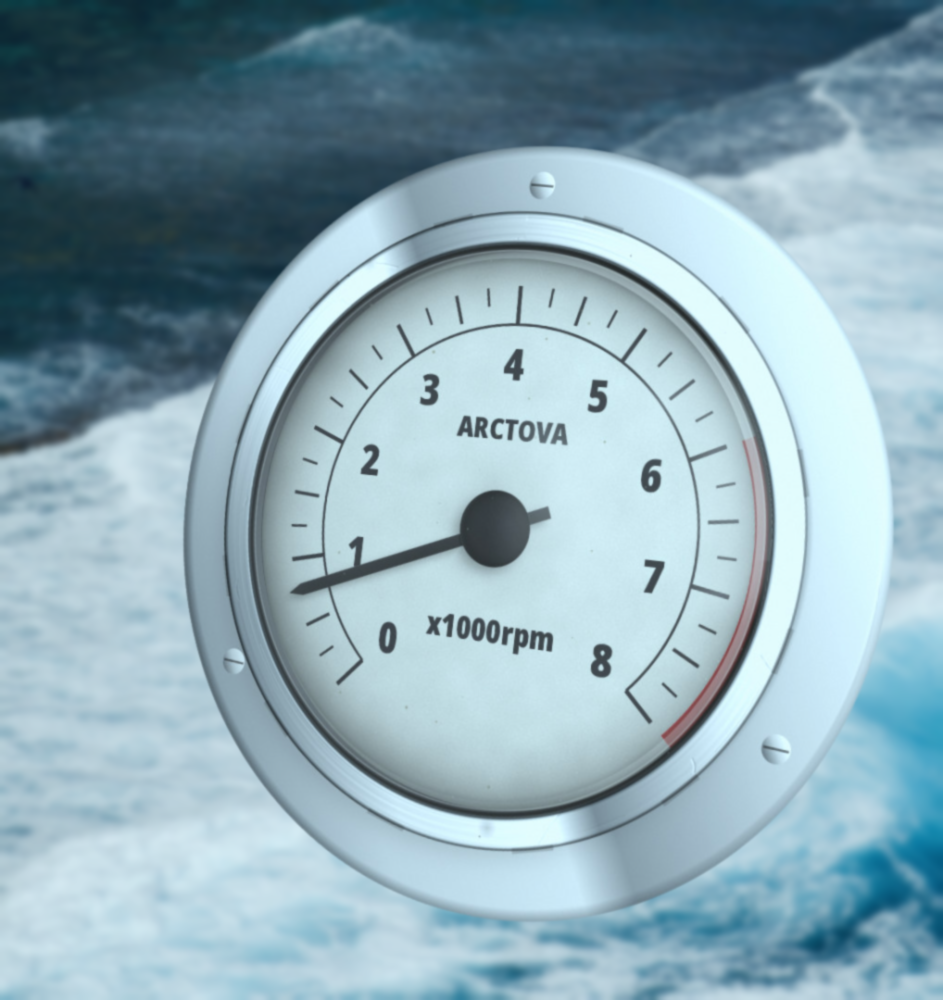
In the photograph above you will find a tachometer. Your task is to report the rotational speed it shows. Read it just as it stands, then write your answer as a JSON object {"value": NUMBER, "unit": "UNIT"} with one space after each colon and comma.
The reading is {"value": 750, "unit": "rpm"}
